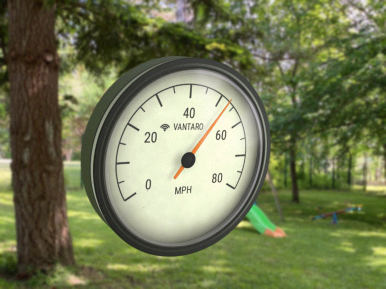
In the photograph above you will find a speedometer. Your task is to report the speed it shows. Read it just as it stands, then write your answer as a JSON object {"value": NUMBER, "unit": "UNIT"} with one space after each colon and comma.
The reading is {"value": 52.5, "unit": "mph"}
